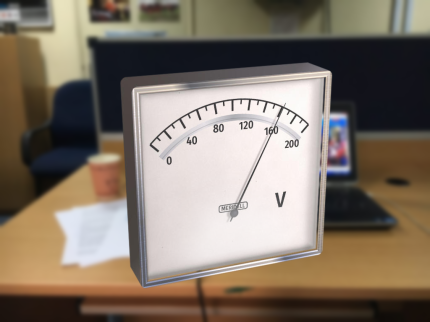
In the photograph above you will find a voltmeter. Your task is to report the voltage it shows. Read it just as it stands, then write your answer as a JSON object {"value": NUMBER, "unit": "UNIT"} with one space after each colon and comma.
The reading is {"value": 160, "unit": "V"}
